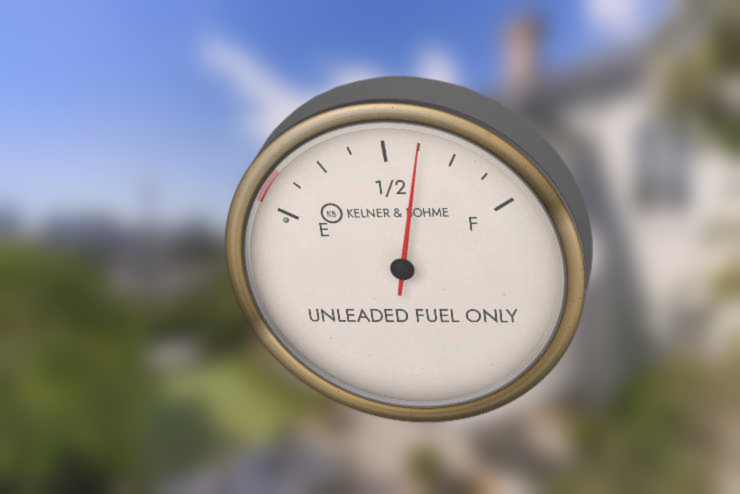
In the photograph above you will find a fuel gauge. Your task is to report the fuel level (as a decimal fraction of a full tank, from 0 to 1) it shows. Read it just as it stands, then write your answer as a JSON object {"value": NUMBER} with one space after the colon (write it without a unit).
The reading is {"value": 0.625}
